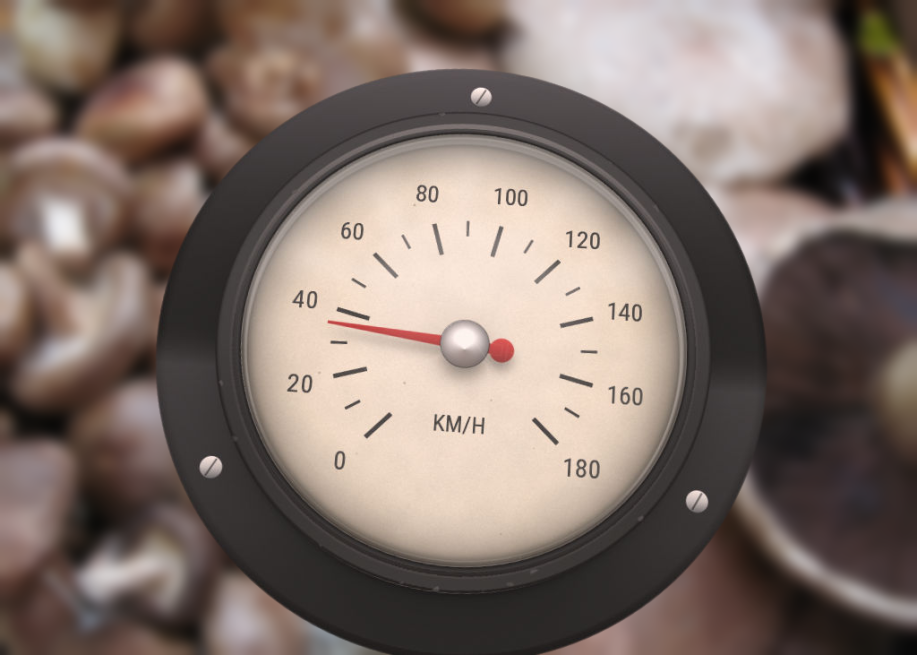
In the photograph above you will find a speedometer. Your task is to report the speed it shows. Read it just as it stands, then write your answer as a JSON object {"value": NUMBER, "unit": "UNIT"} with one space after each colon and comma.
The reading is {"value": 35, "unit": "km/h"}
